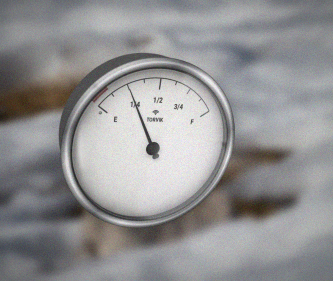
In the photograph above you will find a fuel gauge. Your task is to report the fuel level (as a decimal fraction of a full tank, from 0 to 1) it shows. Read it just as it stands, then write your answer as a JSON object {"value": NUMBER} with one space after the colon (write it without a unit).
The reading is {"value": 0.25}
